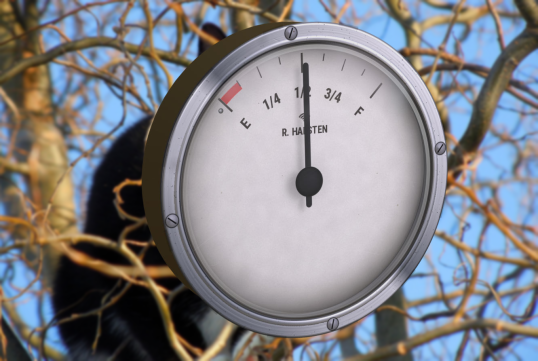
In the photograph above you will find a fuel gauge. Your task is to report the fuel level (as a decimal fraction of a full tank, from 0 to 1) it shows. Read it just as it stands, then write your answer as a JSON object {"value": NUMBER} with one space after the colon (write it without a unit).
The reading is {"value": 0.5}
